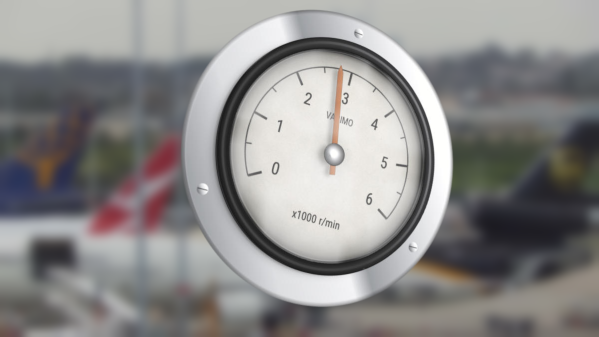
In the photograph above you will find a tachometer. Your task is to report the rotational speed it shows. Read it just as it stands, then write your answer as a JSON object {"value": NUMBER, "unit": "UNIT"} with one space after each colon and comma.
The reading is {"value": 2750, "unit": "rpm"}
